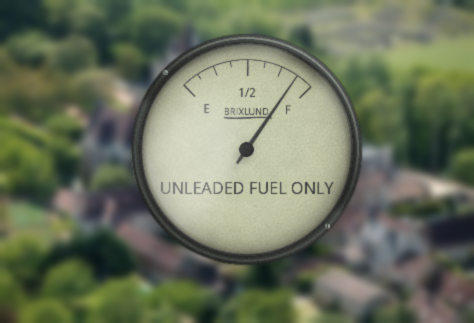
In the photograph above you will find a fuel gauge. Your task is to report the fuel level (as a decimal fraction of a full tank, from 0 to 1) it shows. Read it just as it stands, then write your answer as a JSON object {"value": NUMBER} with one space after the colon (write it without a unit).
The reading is {"value": 0.875}
